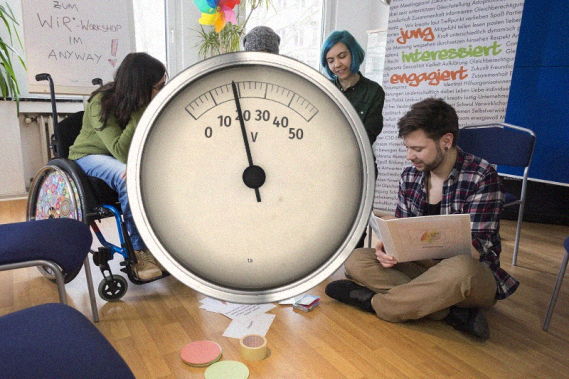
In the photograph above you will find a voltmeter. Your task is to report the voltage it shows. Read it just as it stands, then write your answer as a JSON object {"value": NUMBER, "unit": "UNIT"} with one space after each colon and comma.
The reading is {"value": 18, "unit": "V"}
